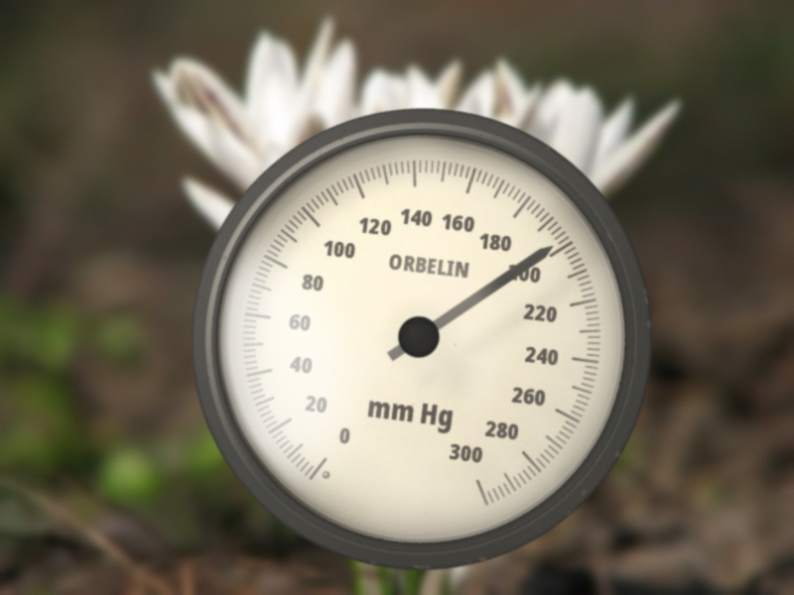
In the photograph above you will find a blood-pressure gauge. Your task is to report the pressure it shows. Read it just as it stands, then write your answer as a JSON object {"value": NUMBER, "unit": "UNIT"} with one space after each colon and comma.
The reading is {"value": 198, "unit": "mmHg"}
